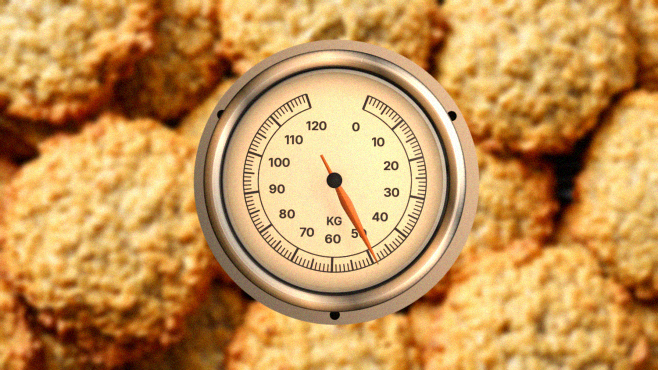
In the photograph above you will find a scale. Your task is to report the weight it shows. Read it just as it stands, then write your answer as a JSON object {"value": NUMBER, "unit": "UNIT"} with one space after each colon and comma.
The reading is {"value": 49, "unit": "kg"}
